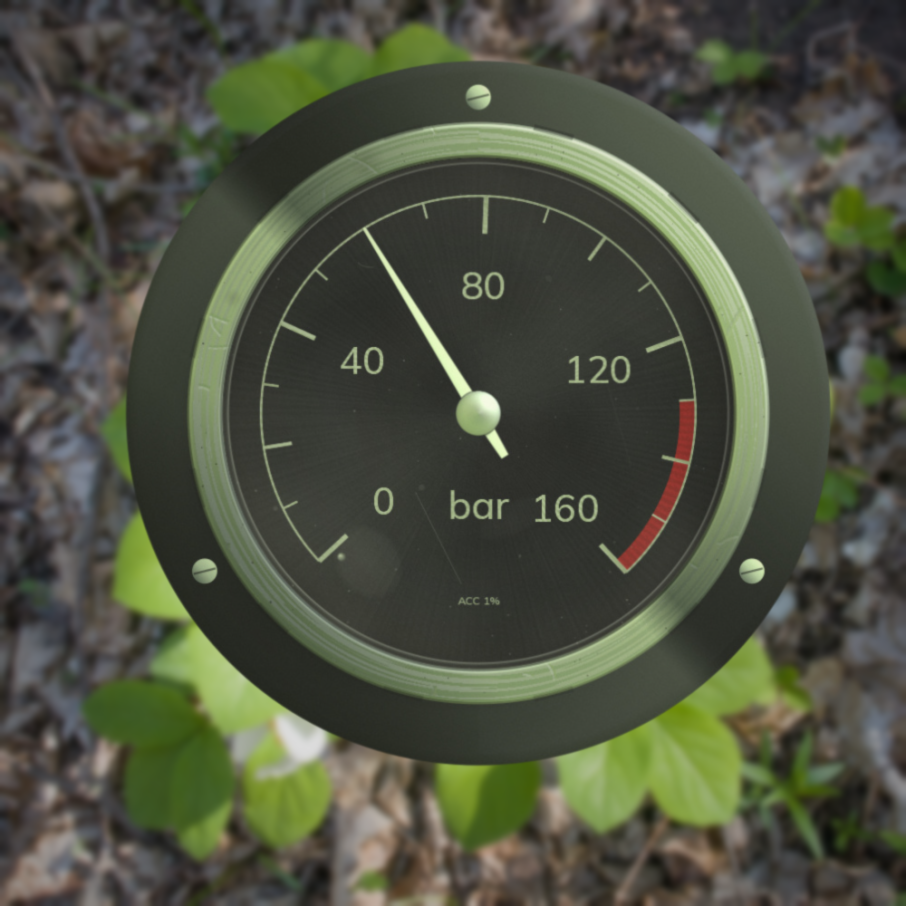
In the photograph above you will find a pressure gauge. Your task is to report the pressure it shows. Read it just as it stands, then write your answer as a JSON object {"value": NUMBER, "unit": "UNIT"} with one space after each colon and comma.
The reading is {"value": 60, "unit": "bar"}
